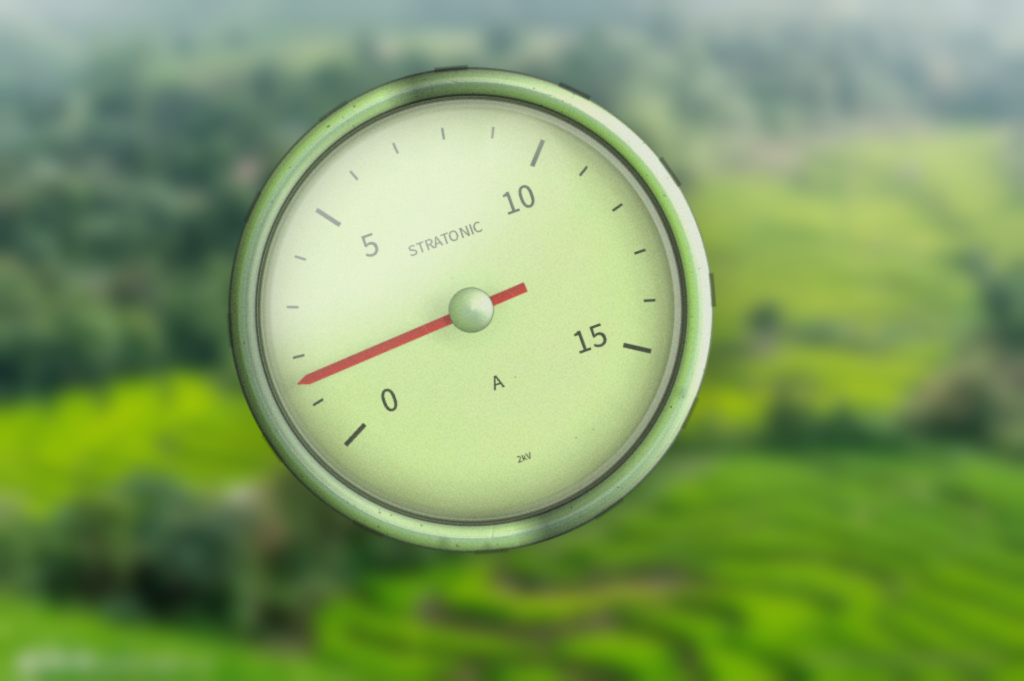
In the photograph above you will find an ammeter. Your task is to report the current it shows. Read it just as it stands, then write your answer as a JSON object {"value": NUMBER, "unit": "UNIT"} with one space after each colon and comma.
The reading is {"value": 1.5, "unit": "A"}
